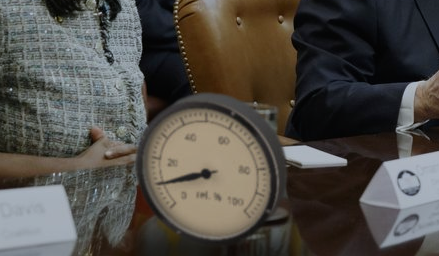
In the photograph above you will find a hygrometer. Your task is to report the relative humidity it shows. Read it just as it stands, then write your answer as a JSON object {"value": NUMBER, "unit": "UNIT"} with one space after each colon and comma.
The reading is {"value": 10, "unit": "%"}
